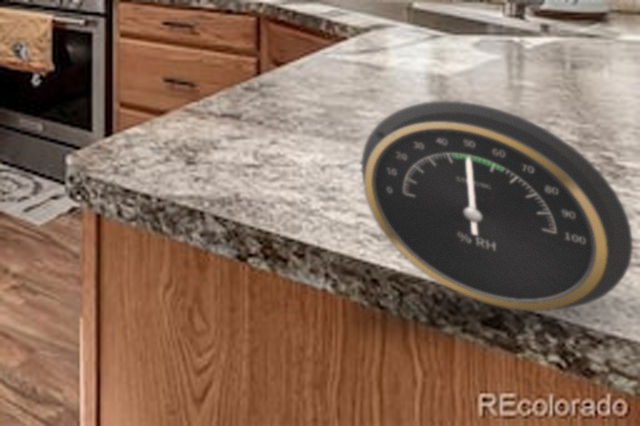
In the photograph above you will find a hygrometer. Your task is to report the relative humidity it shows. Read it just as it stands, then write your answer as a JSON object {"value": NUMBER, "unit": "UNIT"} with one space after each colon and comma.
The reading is {"value": 50, "unit": "%"}
